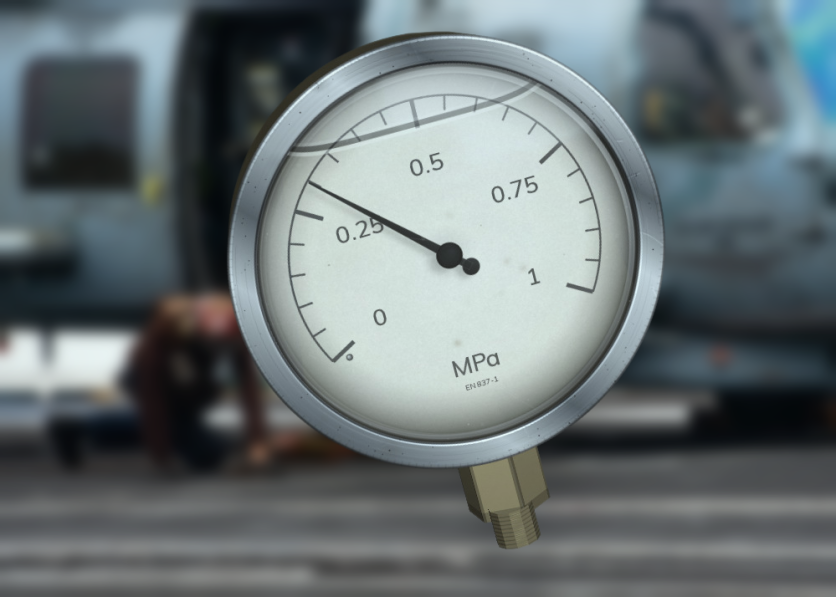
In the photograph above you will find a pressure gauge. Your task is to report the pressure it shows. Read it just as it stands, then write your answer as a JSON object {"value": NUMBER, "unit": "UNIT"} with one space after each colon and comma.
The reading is {"value": 0.3, "unit": "MPa"}
